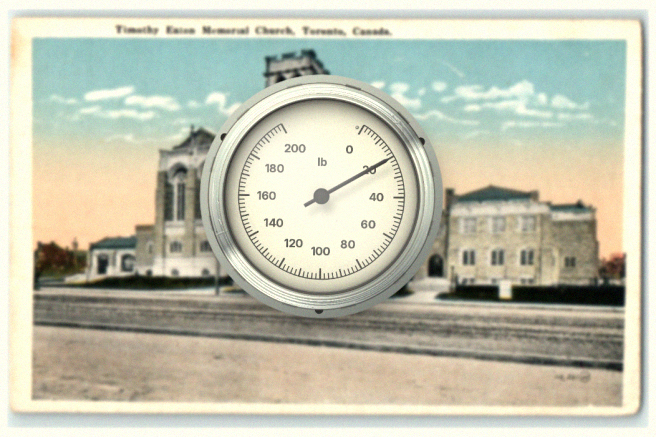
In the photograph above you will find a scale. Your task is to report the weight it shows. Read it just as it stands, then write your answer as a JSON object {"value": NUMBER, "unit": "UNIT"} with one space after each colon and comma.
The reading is {"value": 20, "unit": "lb"}
